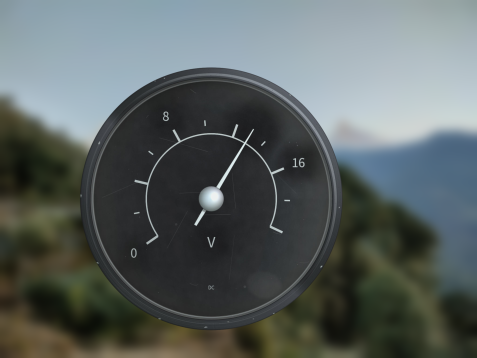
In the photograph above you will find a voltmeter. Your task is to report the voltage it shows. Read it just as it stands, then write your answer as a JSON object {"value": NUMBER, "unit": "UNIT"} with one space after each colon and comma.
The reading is {"value": 13, "unit": "V"}
